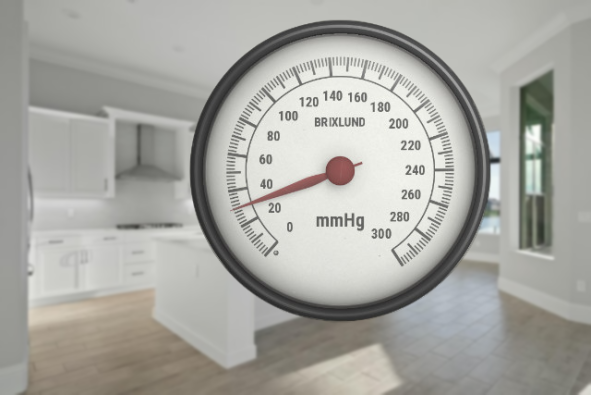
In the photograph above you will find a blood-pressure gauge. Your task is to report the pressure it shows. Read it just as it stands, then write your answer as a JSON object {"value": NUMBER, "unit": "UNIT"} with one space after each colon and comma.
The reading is {"value": 30, "unit": "mmHg"}
